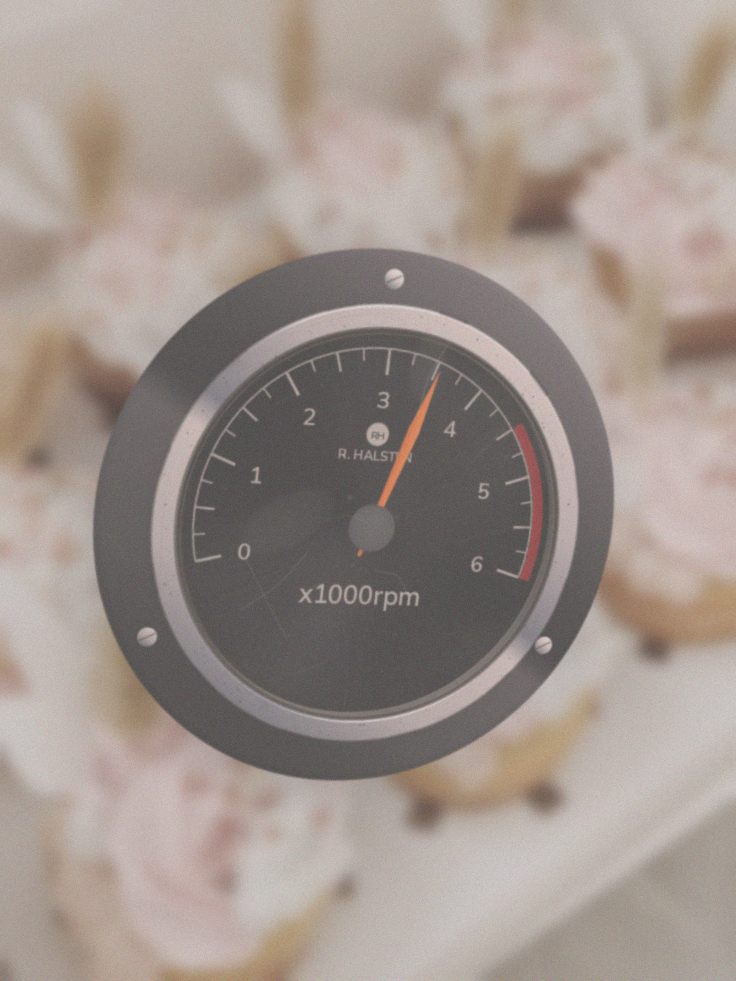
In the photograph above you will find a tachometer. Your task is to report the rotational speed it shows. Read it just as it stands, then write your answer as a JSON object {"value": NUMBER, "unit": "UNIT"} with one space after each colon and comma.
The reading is {"value": 3500, "unit": "rpm"}
